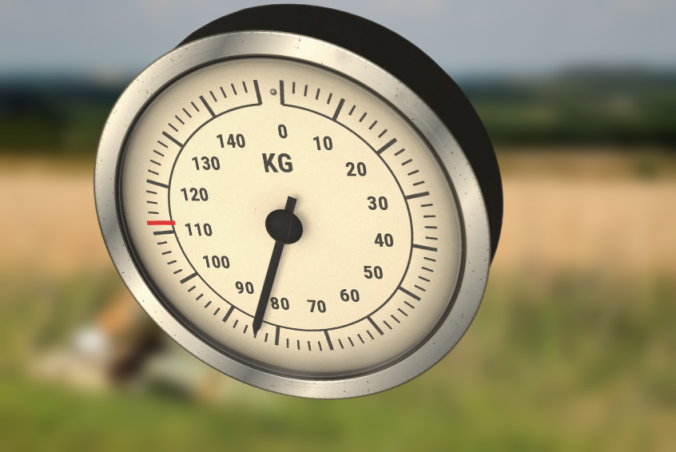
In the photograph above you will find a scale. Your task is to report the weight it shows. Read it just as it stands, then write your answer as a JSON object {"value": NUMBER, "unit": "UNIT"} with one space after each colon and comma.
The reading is {"value": 84, "unit": "kg"}
